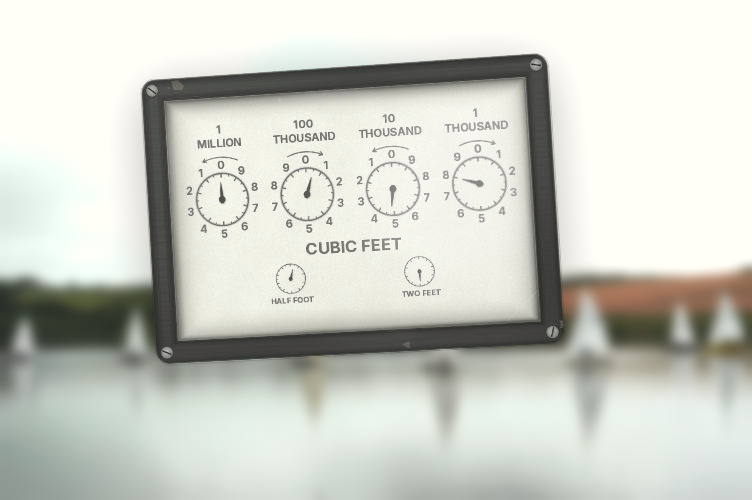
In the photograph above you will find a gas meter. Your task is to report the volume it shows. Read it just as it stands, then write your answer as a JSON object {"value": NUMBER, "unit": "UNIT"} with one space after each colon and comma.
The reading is {"value": 4800, "unit": "ft³"}
